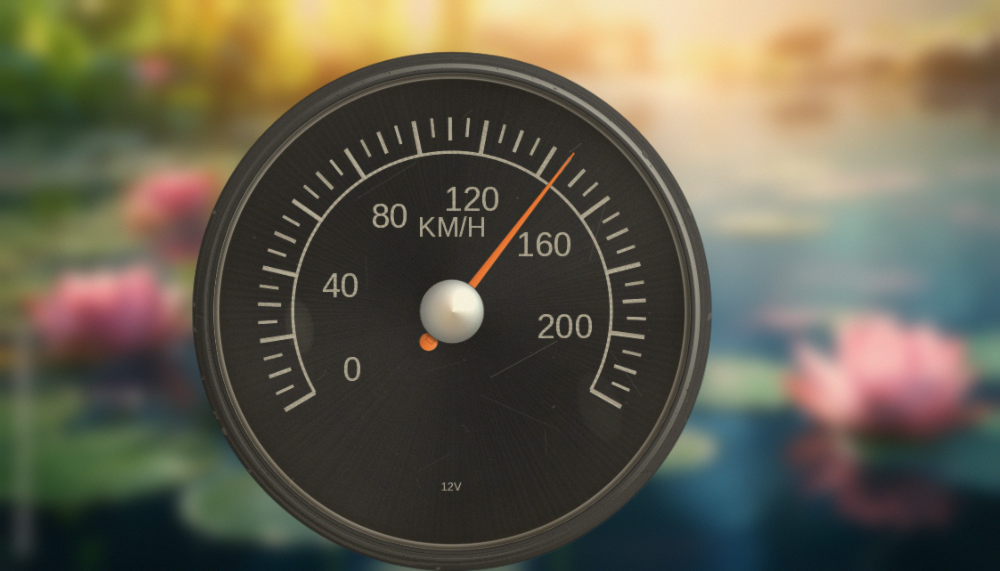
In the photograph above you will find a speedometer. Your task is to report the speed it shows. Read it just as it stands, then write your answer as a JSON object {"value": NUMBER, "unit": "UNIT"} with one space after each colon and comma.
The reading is {"value": 145, "unit": "km/h"}
